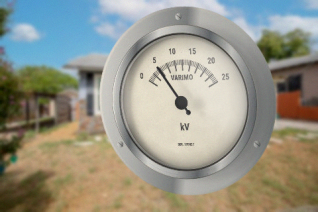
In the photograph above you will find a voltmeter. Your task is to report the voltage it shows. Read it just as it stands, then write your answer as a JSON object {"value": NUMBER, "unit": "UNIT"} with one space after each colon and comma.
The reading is {"value": 5, "unit": "kV"}
